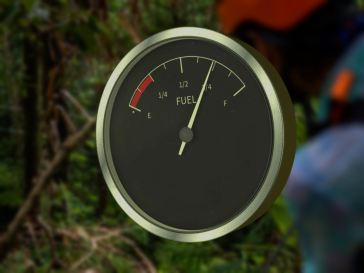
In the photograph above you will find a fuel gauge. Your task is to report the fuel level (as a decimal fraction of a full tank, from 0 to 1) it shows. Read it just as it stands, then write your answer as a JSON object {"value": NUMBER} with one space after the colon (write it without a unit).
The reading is {"value": 0.75}
